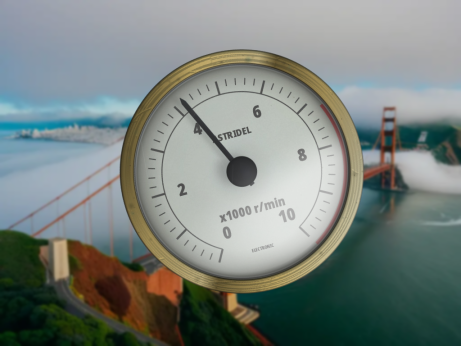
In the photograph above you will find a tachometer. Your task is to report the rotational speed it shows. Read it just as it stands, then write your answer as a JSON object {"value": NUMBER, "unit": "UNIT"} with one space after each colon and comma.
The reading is {"value": 4200, "unit": "rpm"}
